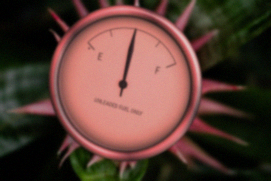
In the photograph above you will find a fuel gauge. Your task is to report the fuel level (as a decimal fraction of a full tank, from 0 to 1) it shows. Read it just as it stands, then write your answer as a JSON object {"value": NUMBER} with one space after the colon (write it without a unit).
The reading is {"value": 0.5}
